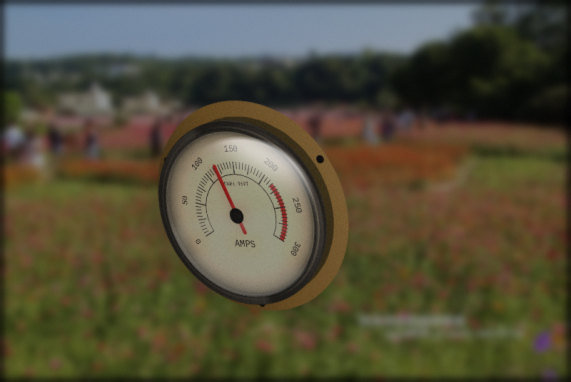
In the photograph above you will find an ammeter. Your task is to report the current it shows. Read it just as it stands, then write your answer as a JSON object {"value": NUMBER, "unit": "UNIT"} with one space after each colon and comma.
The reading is {"value": 125, "unit": "A"}
